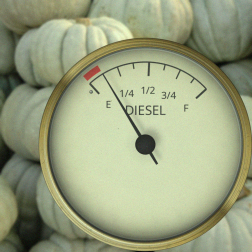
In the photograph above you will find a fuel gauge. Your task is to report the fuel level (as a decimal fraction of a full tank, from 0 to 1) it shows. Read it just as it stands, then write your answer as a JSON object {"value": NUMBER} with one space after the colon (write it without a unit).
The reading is {"value": 0.125}
